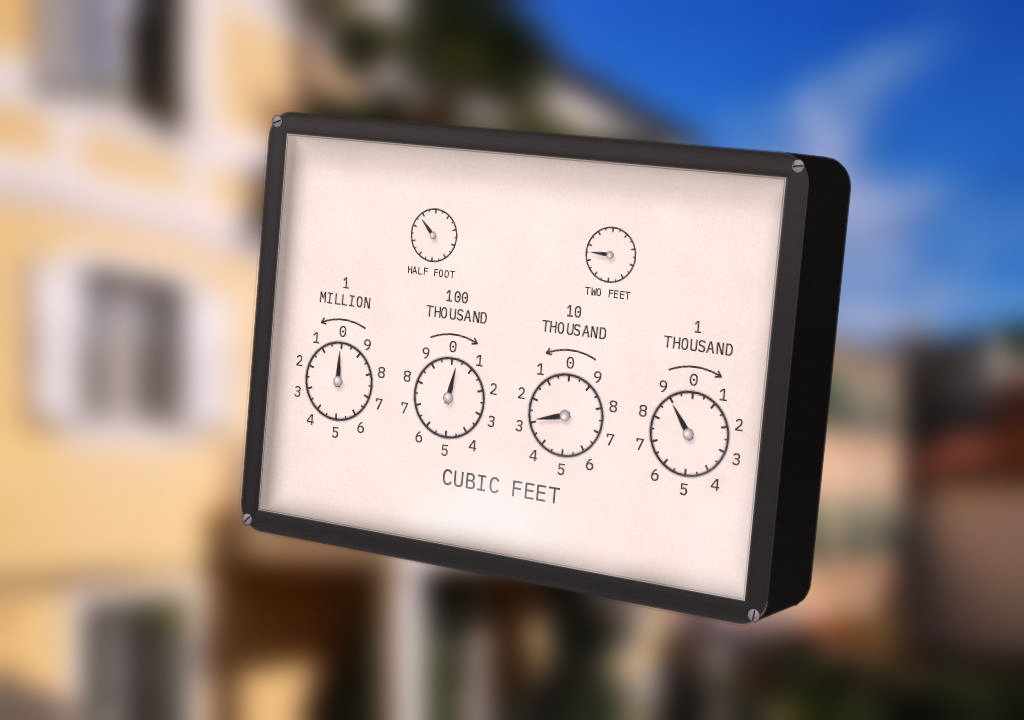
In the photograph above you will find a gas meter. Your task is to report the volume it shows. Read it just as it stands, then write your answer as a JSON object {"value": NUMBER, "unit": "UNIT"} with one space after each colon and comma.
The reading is {"value": 2900, "unit": "ft³"}
